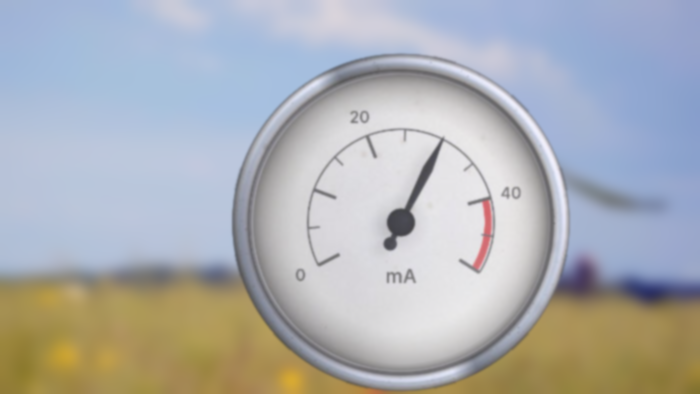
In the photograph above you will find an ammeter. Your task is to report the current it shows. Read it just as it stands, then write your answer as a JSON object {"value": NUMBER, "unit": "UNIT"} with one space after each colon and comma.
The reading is {"value": 30, "unit": "mA"}
